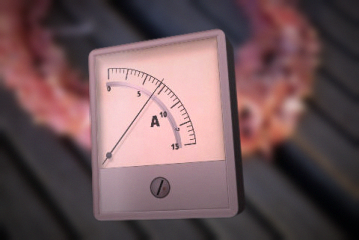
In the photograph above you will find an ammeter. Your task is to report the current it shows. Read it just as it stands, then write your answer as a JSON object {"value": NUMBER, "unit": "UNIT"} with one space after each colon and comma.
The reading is {"value": 7, "unit": "A"}
